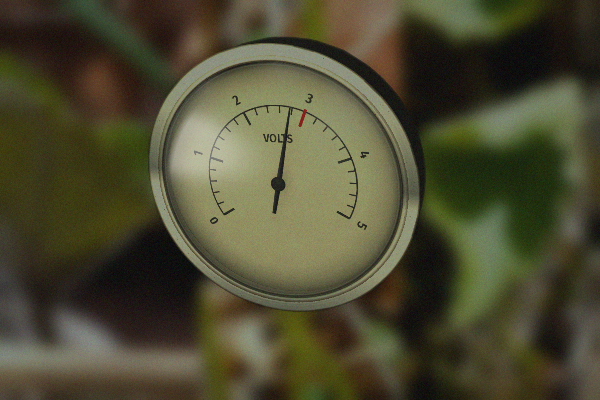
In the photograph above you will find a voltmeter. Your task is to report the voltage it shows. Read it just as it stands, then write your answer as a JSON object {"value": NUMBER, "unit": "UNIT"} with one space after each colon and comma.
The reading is {"value": 2.8, "unit": "V"}
